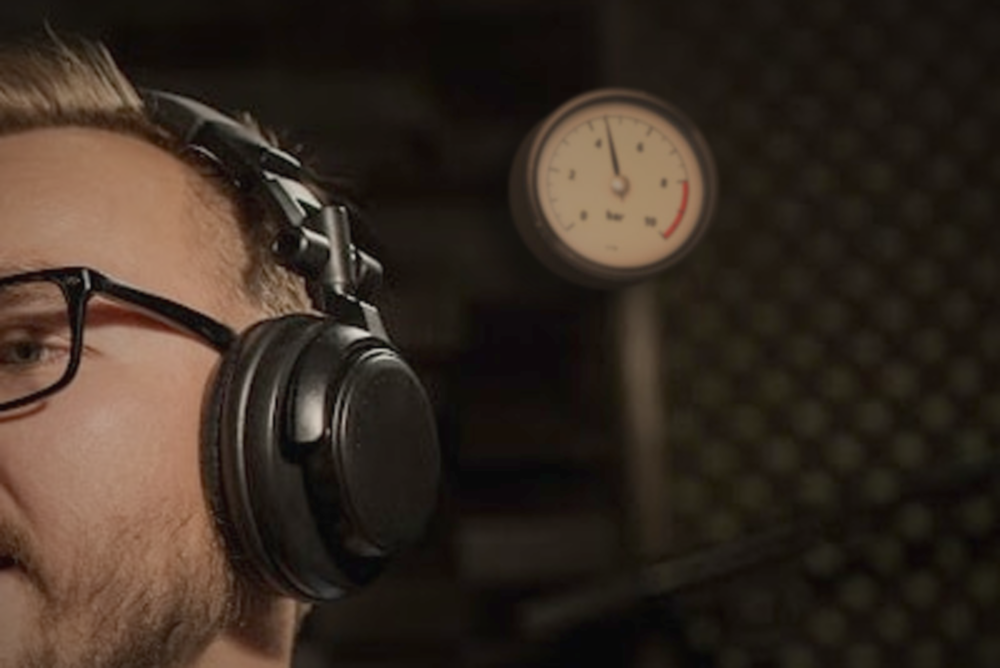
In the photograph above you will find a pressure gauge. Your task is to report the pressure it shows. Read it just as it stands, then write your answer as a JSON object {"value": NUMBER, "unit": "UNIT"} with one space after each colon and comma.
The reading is {"value": 4.5, "unit": "bar"}
